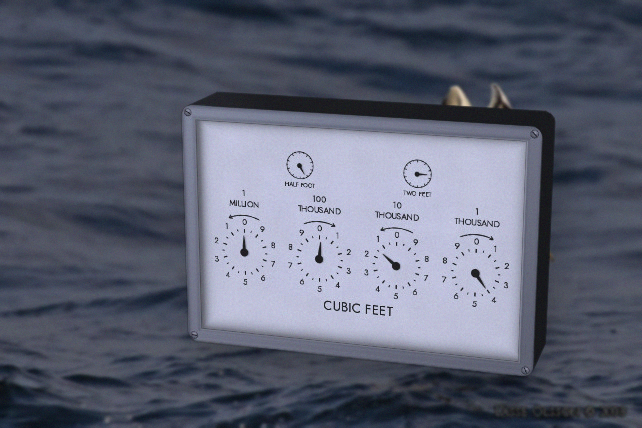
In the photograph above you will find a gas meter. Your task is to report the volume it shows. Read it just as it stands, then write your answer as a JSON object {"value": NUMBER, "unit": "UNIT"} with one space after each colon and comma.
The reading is {"value": 1400, "unit": "ft³"}
